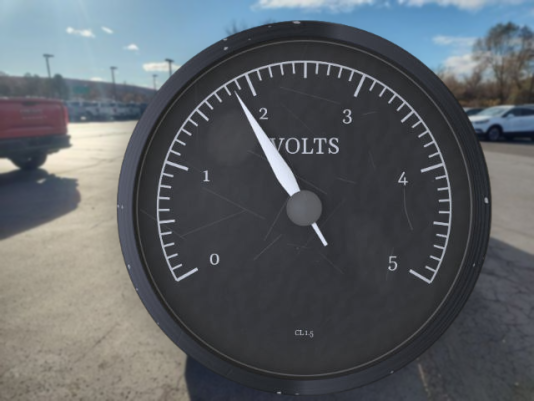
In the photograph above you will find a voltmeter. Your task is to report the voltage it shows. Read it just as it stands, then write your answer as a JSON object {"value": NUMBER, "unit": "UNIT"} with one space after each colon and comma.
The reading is {"value": 1.85, "unit": "V"}
